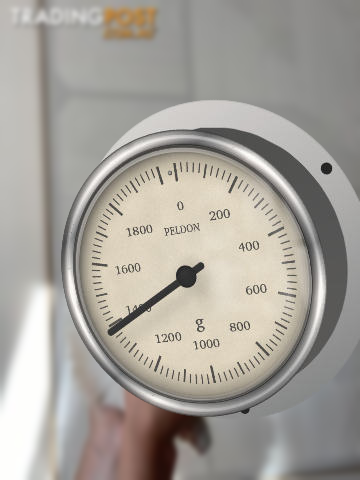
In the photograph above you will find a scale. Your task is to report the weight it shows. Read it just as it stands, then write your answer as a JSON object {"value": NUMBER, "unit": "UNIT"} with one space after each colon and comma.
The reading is {"value": 1380, "unit": "g"}
